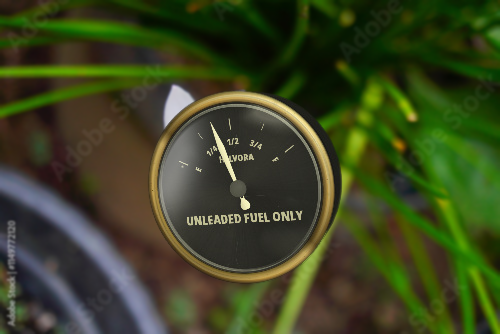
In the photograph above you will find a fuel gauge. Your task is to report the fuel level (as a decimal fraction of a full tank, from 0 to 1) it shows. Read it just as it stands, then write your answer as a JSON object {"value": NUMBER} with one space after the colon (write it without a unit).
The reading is {"value": 0.375}
